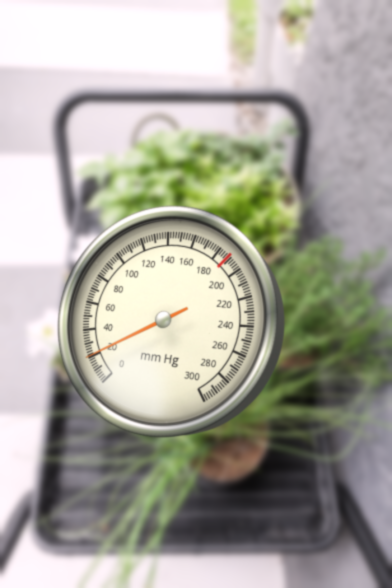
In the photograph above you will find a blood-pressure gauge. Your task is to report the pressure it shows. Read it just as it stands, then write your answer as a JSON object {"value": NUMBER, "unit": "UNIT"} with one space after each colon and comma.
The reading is {"value": 20, "unit": "mmHg"}
